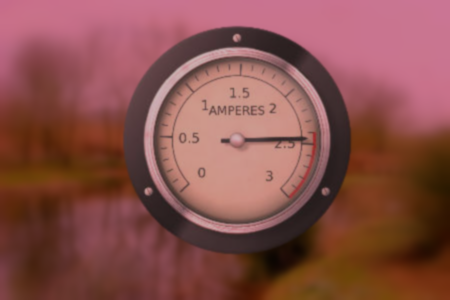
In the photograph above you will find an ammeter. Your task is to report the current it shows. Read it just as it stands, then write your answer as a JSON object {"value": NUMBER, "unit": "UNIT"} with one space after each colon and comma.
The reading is {"value": 2.45, "unit": "A"}
